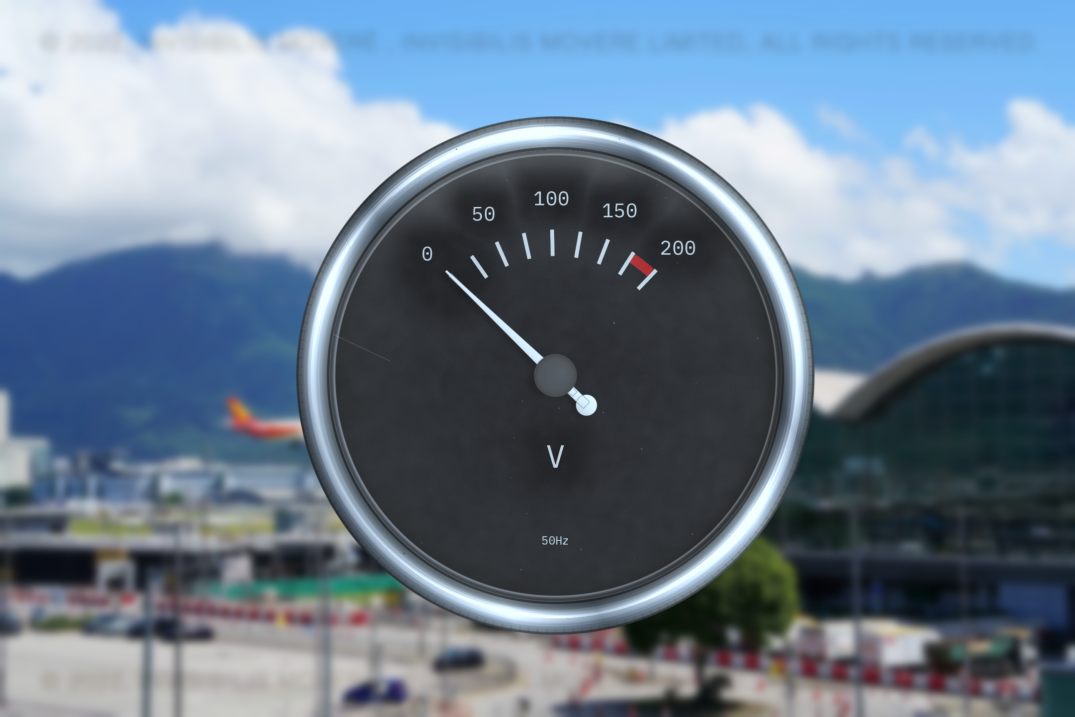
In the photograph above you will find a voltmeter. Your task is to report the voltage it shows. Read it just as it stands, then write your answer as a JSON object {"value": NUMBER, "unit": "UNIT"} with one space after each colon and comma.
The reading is {"value": 0, "unit": "V"}
